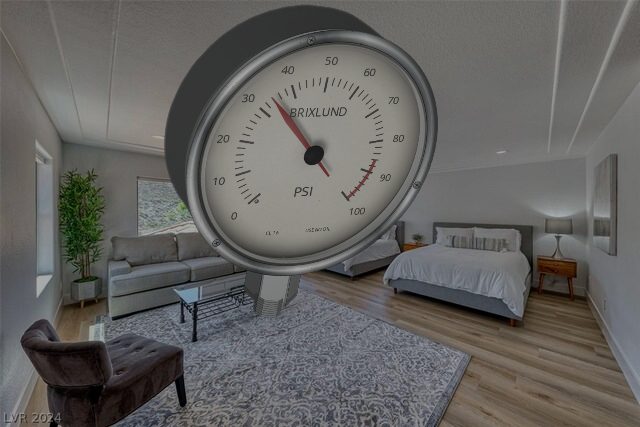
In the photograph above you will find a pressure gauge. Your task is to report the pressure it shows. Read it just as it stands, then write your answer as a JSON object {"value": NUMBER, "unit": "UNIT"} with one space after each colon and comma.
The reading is {"value": 34, "unit": "psi"}
